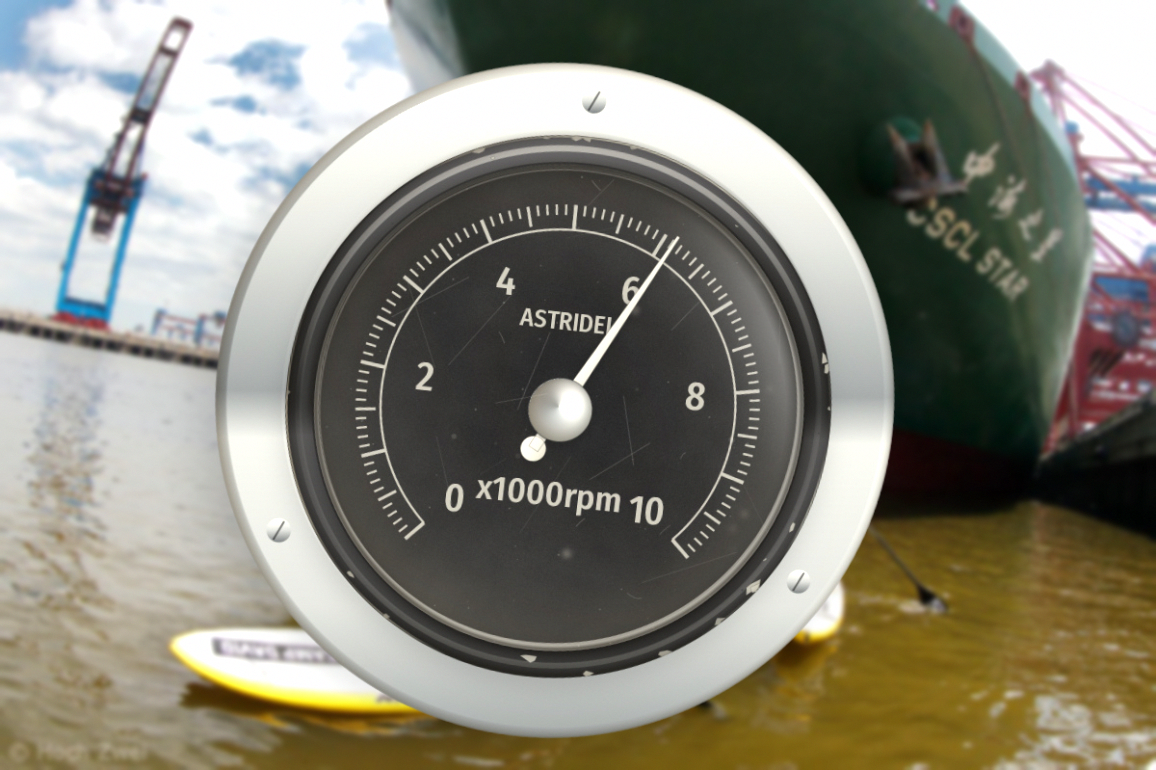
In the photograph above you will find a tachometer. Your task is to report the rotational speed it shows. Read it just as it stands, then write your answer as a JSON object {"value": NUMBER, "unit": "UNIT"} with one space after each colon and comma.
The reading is {"value": 6100, "unit": "rpm"}
